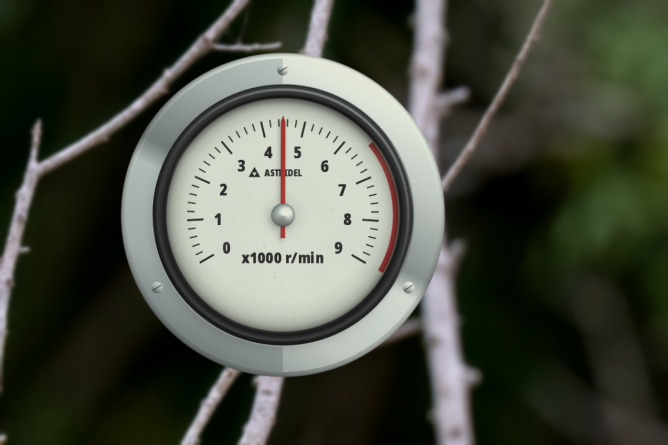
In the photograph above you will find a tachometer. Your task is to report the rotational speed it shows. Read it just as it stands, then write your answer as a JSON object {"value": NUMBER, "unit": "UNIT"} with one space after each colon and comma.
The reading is {"value": 4500, "unit": "rpm"}
